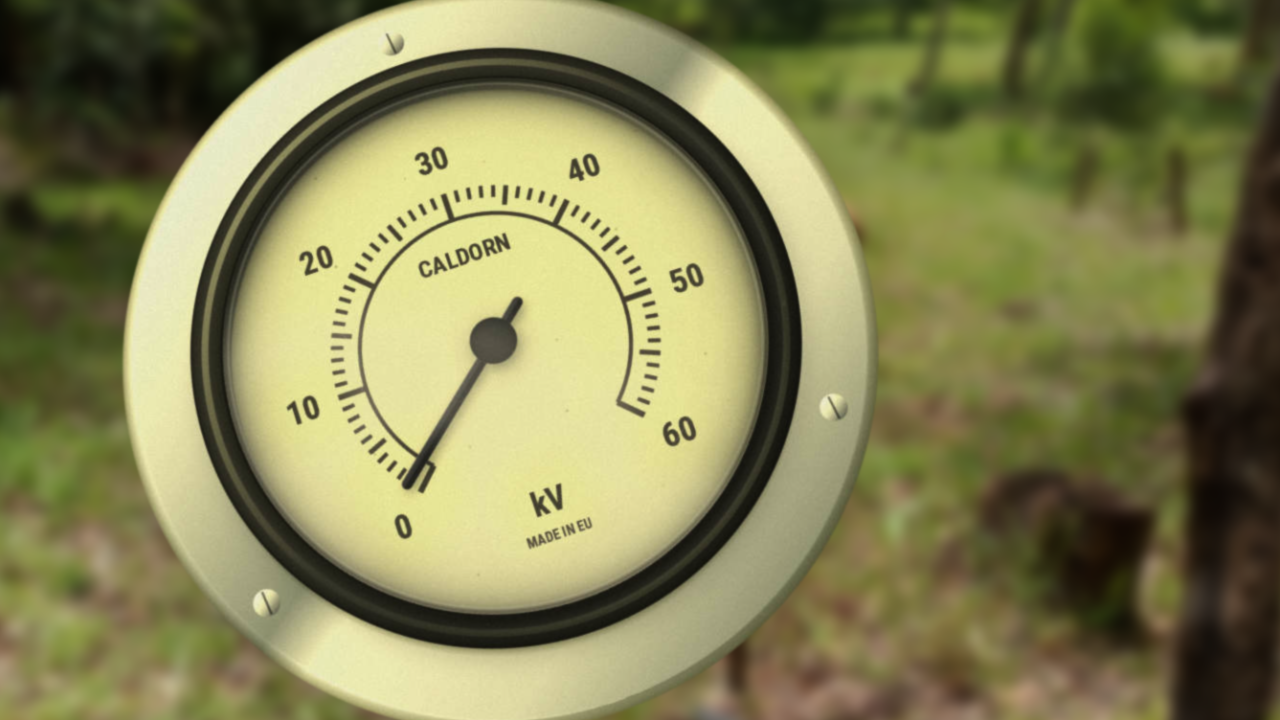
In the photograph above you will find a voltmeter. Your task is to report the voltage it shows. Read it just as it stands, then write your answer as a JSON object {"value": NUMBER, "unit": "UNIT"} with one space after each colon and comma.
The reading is {"value": 1, "unit": "kV"}
